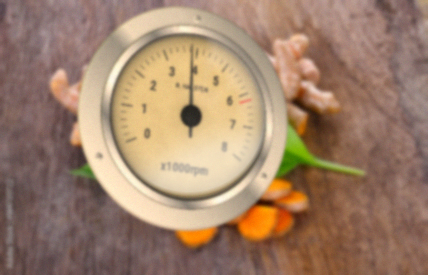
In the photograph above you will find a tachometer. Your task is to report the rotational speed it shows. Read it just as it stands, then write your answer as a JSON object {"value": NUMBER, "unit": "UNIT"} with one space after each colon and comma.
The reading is {"value": 3800, "unit": "rpm"}
